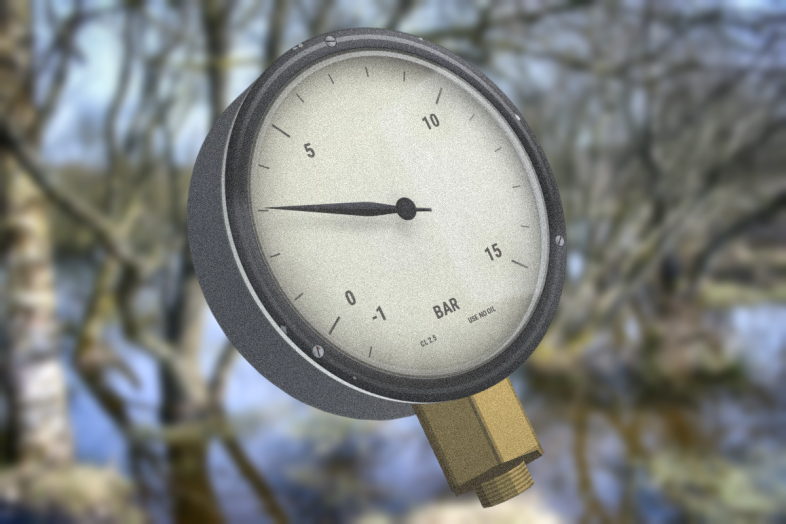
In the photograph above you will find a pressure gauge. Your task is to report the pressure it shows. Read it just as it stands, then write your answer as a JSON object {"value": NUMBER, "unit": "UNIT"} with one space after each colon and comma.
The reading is {"value": 3, "unit": "bar"}
